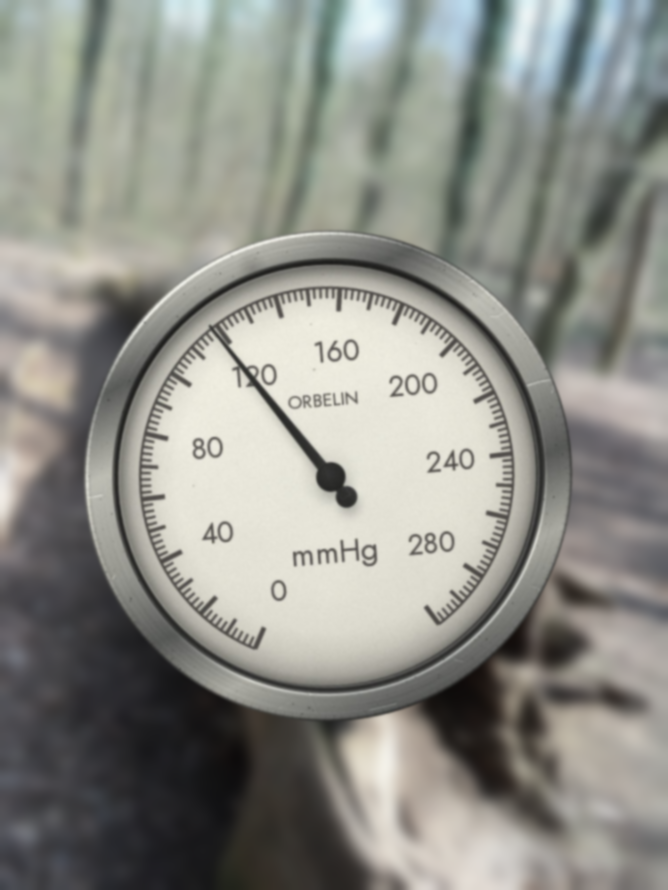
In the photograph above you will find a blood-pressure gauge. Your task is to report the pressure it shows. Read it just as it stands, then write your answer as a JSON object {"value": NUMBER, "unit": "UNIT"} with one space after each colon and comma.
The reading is {"value": 118, "unit": "mmHg"}
